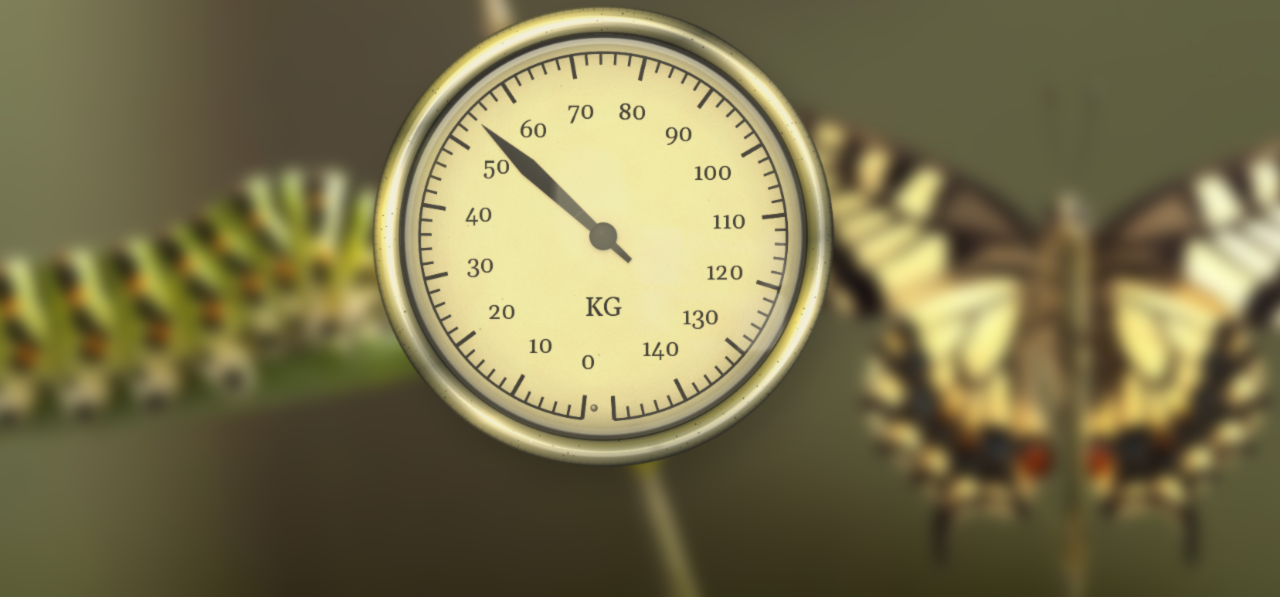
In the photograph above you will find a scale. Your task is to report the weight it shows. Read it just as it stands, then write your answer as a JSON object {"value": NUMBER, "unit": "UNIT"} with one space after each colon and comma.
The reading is {"value": 54, "unit": "kg"}
